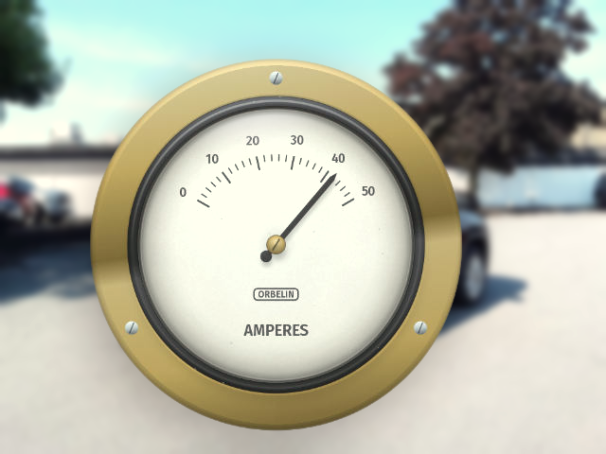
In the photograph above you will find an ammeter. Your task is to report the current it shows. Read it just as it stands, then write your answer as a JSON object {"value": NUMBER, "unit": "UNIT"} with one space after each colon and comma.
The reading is {"value": 42, "unit": "A"}
